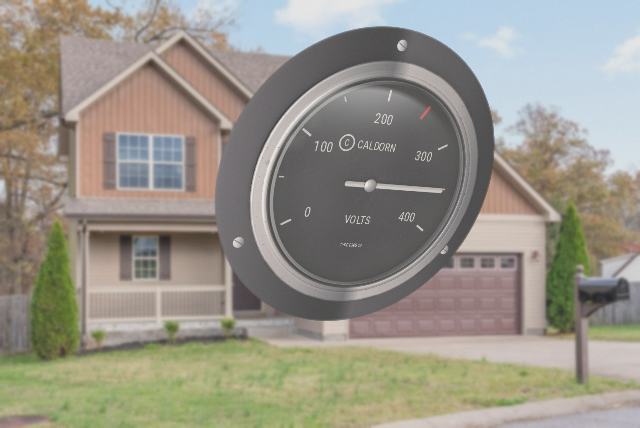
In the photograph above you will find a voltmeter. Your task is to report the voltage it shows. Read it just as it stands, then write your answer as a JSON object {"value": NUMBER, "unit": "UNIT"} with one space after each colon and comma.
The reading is {"value": 350, "unit": "V"}
